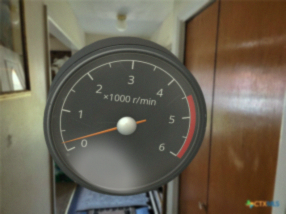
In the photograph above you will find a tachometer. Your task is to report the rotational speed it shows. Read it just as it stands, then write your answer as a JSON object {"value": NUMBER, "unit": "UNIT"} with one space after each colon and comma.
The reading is {"value": 250, "unit": "rpm"}
